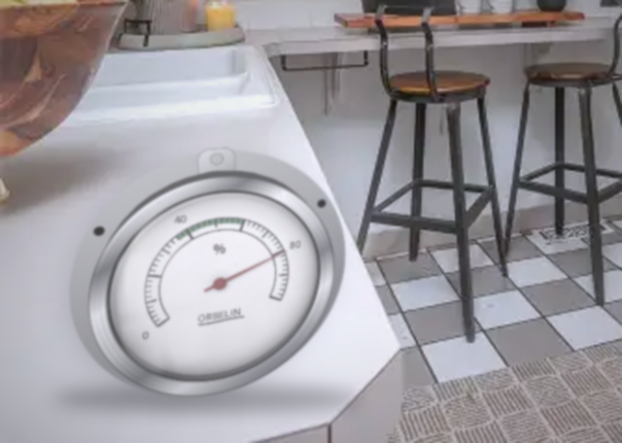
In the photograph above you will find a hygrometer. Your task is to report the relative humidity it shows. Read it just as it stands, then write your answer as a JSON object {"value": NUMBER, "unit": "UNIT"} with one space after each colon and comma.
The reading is {"value": 80, "unit": "%"}
